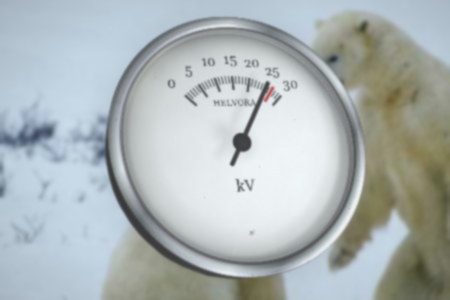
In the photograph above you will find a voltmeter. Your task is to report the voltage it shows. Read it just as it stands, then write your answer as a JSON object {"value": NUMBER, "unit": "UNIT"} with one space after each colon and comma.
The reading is {"value": 25, "unit": "kV"}
